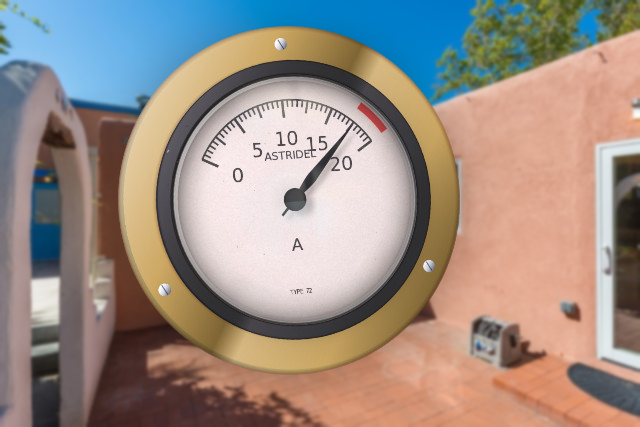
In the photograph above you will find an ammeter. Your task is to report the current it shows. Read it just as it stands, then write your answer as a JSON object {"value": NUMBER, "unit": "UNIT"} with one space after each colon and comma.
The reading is {"value": 17.5, "unit": "A"}
